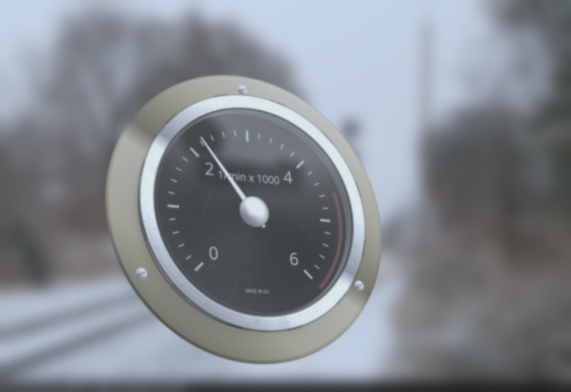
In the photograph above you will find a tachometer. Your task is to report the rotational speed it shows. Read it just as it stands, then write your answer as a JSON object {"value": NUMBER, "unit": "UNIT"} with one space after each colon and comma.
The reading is {"value": 2200, "unit": "rpm"}
